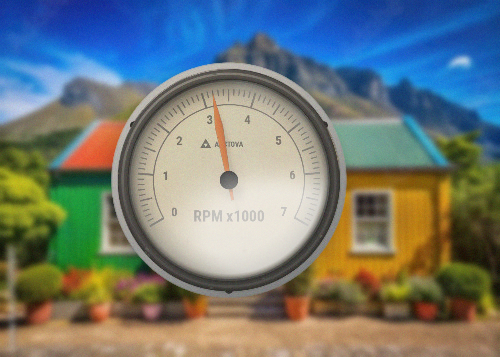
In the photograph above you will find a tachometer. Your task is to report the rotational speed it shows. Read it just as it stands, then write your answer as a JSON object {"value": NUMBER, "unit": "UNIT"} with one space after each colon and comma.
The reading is {"value": 3200, "unit": "rpm"}
